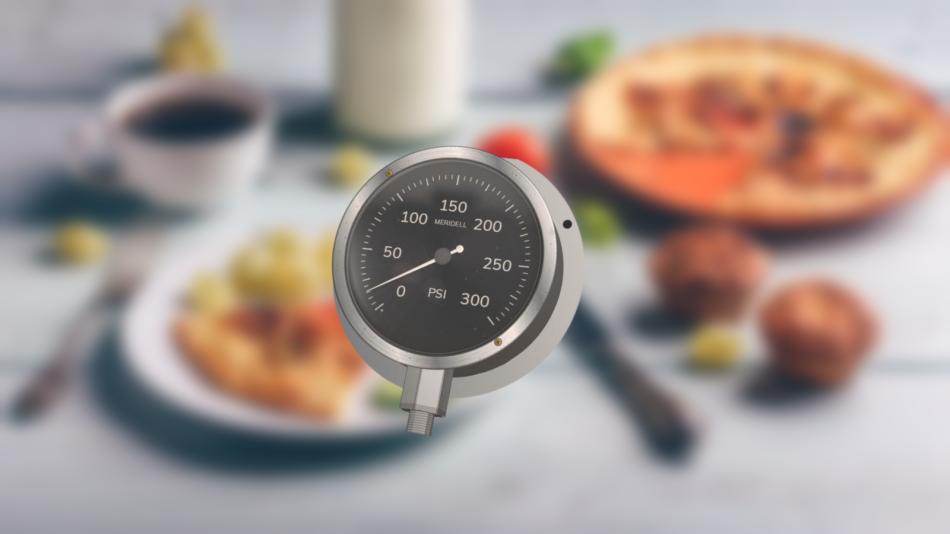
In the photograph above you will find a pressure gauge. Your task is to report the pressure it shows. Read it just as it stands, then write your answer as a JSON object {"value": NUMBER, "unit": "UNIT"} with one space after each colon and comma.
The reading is {"value": 15, "unit": "psi"}
